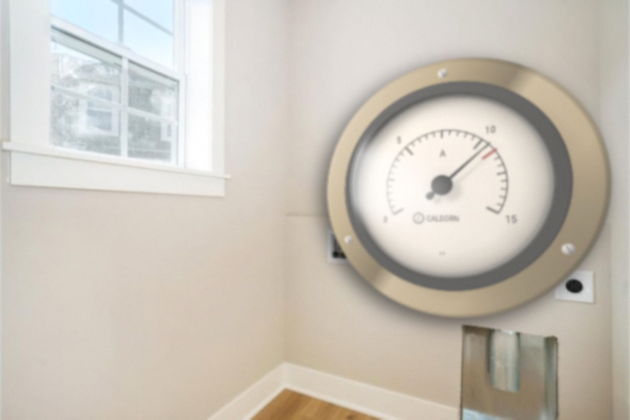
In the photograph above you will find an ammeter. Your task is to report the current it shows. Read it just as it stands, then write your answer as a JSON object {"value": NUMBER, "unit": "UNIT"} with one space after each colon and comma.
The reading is {"value": 10.5, "unit": "A"}
